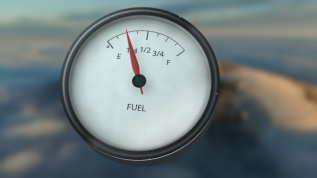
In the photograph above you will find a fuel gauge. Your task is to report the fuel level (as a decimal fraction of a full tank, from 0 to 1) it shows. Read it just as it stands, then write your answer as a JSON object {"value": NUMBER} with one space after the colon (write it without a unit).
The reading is {"value": 0.25}
